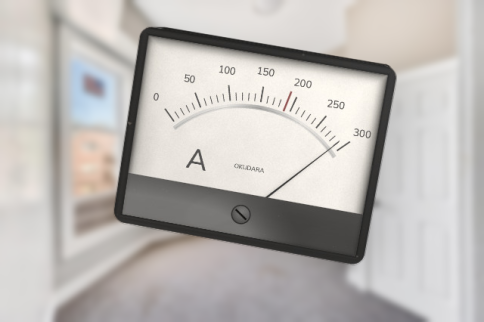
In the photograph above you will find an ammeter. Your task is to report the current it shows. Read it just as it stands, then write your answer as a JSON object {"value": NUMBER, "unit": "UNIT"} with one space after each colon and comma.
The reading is {"value": 290, "unit": "A"}
